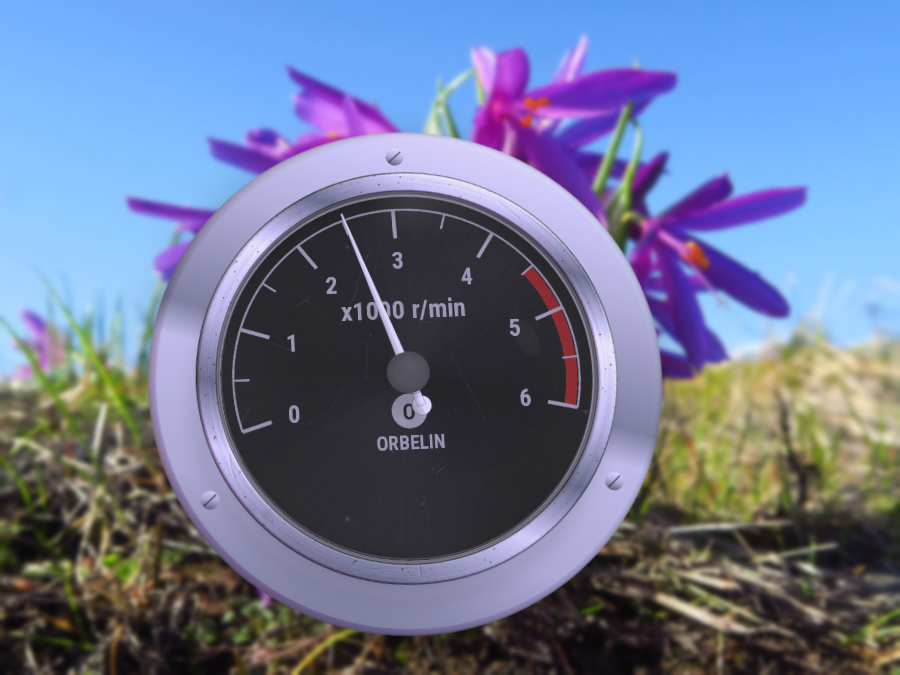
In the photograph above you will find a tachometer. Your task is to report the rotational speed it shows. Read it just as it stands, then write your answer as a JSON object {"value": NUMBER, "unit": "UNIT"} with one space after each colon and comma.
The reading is {"value": 2500, "unit": "rpm"}
